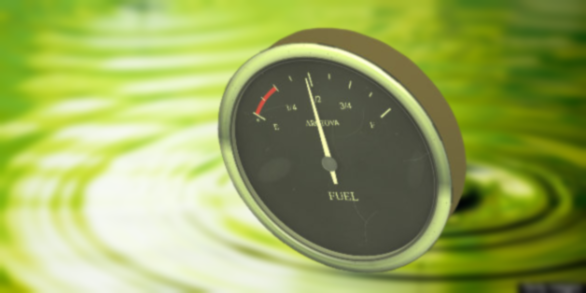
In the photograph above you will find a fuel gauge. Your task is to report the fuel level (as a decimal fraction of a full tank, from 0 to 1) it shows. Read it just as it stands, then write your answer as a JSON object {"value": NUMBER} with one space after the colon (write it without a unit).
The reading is {"value": 0.5}
